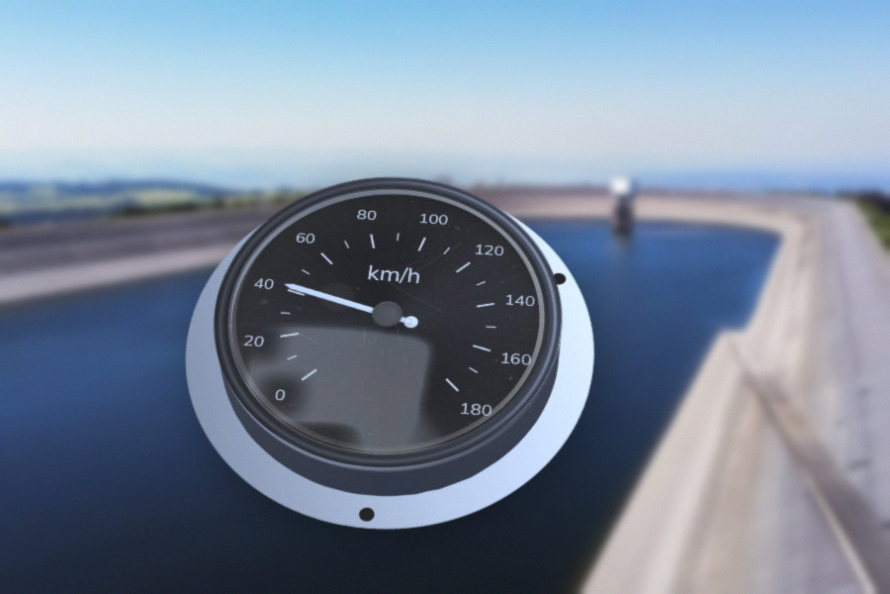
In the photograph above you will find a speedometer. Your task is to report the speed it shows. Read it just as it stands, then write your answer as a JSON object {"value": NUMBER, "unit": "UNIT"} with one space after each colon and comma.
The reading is {"value": 40, "unit": "km/h"}
